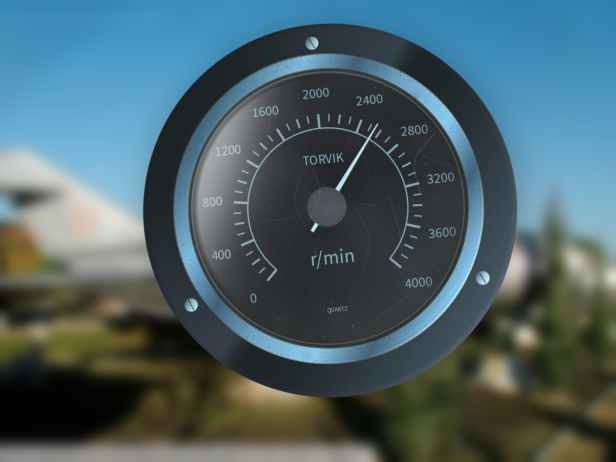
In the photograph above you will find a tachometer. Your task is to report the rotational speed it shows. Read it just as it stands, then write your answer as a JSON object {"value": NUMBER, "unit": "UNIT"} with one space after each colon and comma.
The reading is {"value": 2550, "unit": "rpm"}
